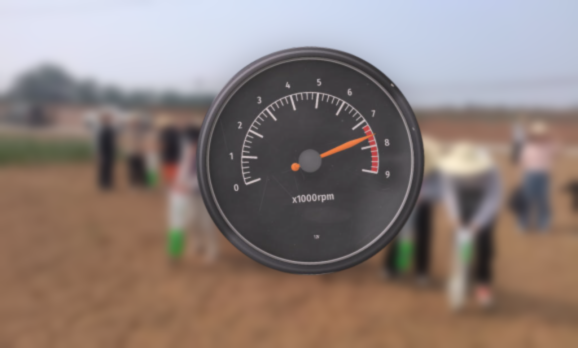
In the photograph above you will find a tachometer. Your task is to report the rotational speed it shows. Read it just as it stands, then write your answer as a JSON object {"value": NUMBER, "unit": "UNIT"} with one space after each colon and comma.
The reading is {"value": 7600, "unit": "rpm"}
